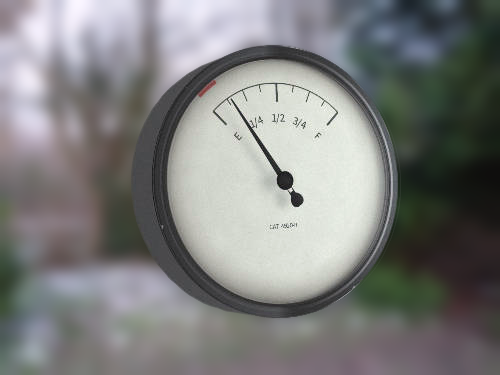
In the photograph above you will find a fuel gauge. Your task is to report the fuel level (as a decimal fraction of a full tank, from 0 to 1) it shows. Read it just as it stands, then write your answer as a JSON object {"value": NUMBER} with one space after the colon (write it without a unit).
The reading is {"value": 0.125}
